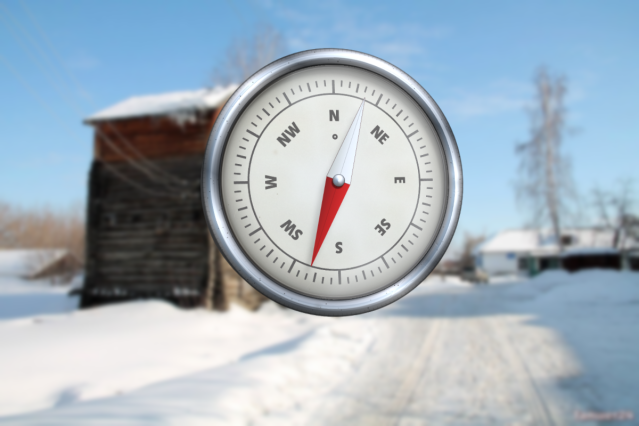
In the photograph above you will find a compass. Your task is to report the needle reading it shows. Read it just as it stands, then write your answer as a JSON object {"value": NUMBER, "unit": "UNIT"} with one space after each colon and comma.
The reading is {"value": 200, "unit": "°"}
